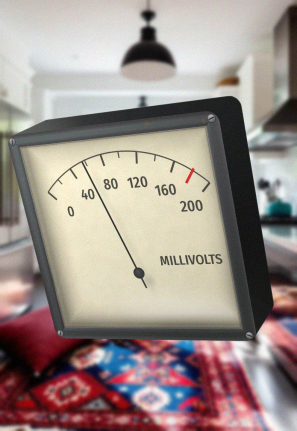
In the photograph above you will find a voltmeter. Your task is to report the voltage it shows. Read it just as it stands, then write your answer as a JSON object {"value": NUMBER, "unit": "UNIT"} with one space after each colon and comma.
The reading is {"value": 60, "unit": "mV"}
